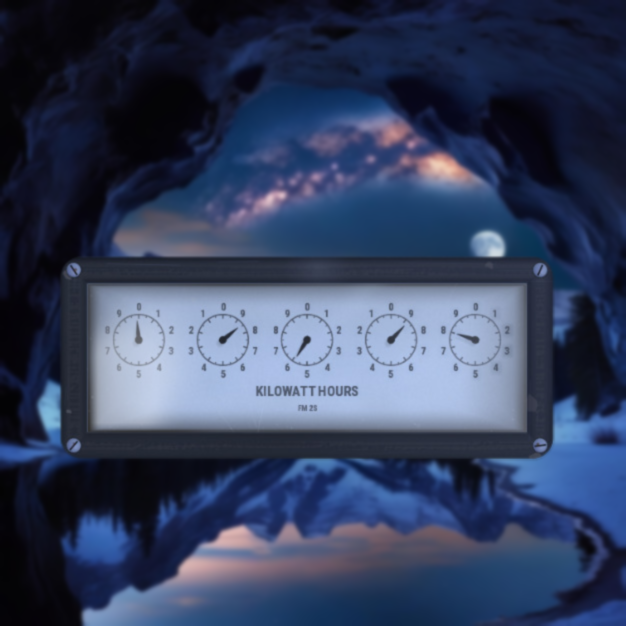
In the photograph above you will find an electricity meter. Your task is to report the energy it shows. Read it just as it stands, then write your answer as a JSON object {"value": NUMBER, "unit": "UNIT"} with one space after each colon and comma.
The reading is {"value": 98588, "unit": "kWh"}
